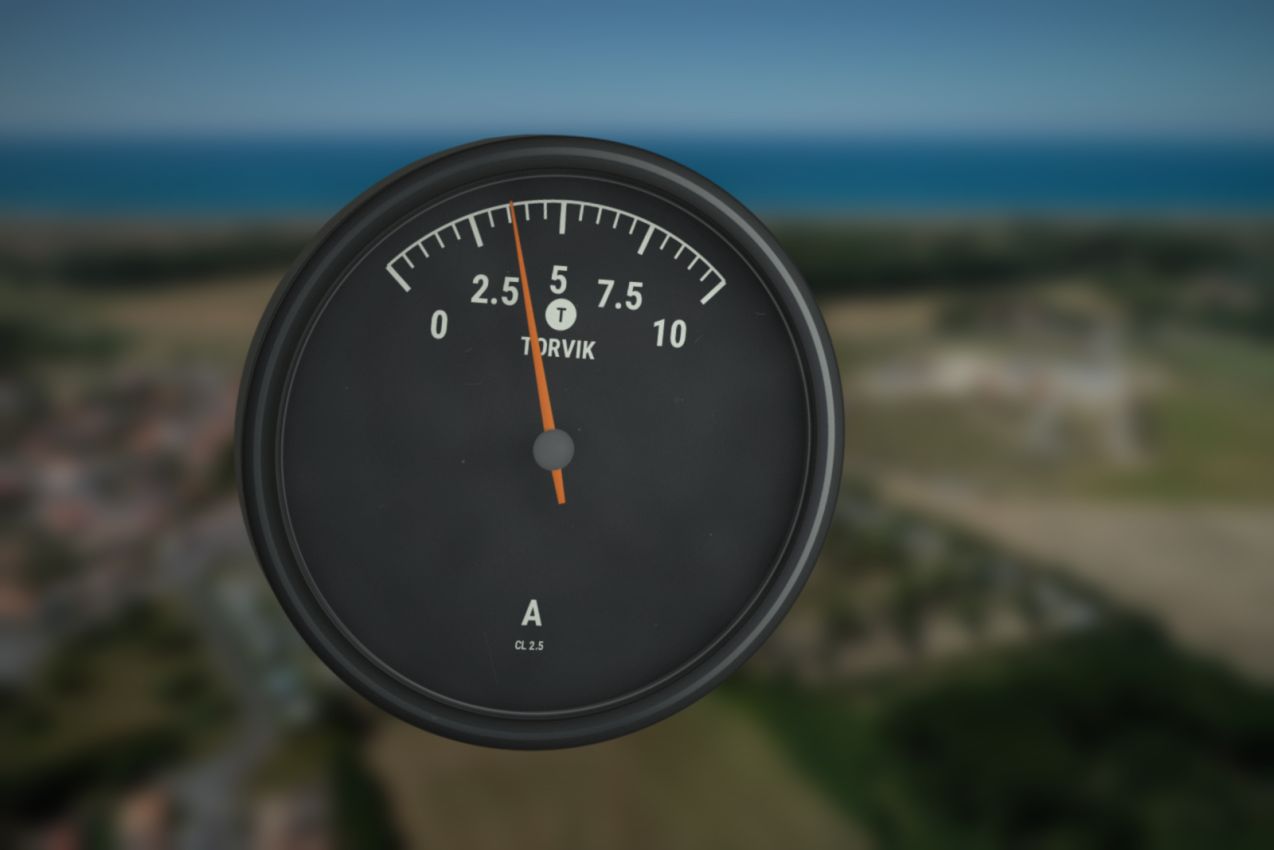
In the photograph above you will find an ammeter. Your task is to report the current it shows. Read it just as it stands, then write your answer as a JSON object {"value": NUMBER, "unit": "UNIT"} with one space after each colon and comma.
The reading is {"value": 3.5, "unit": "A"}
